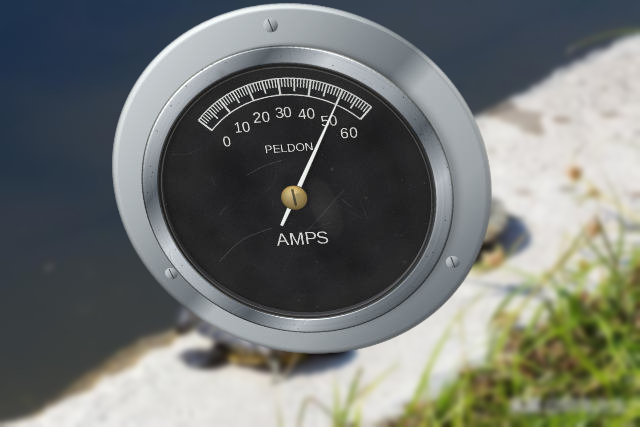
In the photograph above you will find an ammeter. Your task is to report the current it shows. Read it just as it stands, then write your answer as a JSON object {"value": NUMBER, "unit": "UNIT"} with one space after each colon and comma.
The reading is {"value": 50, "unit": "A"}
